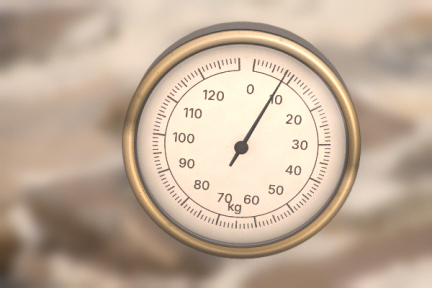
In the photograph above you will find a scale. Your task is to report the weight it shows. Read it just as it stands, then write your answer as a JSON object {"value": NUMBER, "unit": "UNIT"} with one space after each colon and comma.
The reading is {"value": 8, "unit": "kg"}
